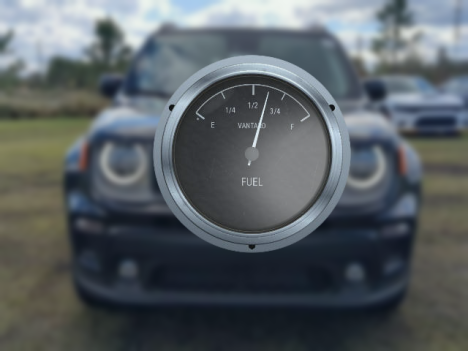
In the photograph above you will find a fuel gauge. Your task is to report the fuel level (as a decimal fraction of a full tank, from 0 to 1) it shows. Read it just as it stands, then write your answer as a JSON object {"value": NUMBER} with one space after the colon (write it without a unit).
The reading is {"value": 0.625}
